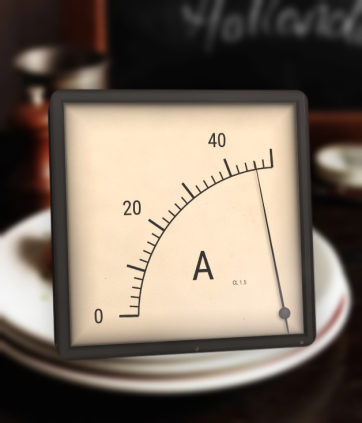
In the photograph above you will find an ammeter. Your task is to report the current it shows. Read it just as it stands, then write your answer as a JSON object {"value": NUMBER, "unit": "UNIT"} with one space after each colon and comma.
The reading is {"value": 46, "unit": "A"}
